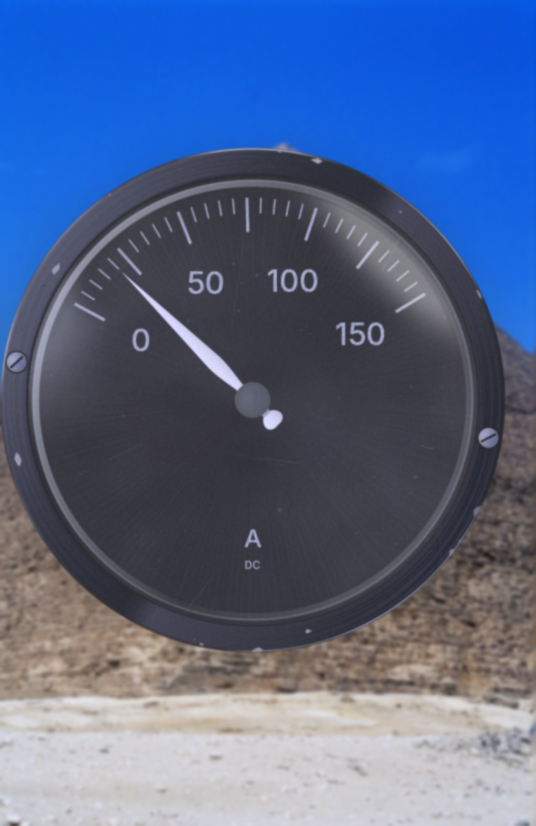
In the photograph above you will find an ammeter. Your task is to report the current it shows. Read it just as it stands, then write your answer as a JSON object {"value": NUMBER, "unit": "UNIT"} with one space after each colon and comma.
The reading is {"value": 20, "unit": "A"}
